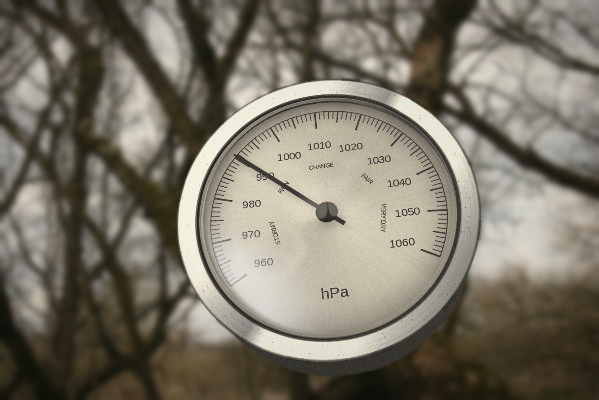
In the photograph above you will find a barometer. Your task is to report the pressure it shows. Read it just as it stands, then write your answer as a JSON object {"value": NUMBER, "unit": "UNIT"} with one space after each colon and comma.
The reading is {"value": 990, "unit": "hPa"}
